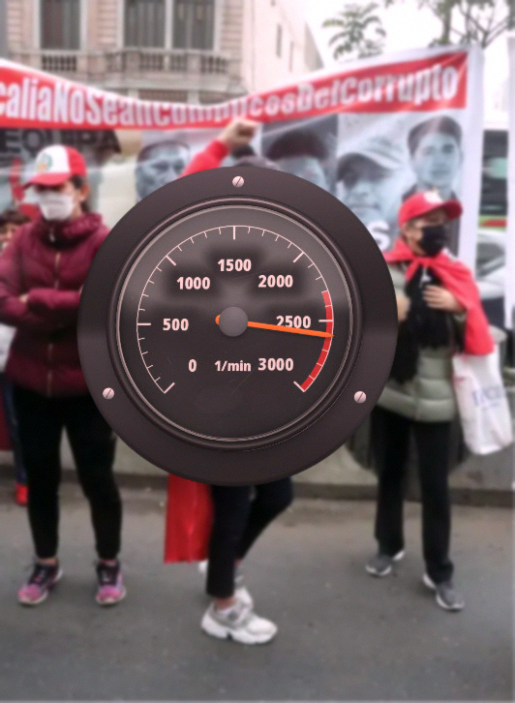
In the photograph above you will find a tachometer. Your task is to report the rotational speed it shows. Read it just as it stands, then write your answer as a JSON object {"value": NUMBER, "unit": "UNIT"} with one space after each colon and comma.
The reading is {"value": 2600, "unit": "rpm"}
